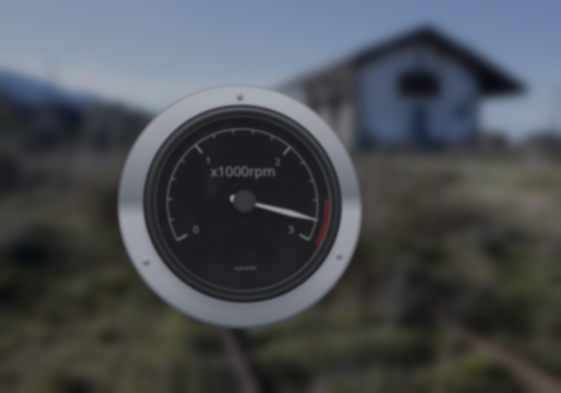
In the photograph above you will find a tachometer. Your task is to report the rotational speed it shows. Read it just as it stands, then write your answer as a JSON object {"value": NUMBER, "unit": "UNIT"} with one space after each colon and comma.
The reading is {"value": 2800, "unit": "rpm"}
